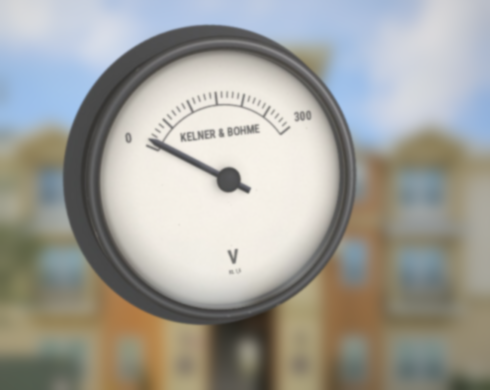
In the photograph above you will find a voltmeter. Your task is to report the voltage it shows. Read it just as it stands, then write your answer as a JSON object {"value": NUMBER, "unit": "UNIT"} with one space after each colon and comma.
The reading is {"value": 10, "unit": "V"}
